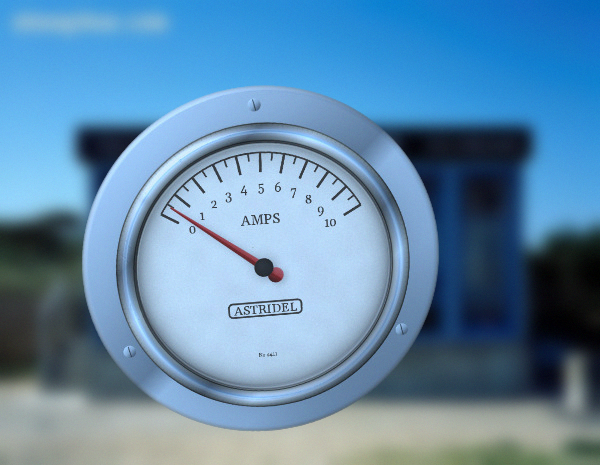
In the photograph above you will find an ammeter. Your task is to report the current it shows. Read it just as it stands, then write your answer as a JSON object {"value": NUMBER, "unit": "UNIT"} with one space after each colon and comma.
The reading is {"value": 0.5, "unit": "A"}
